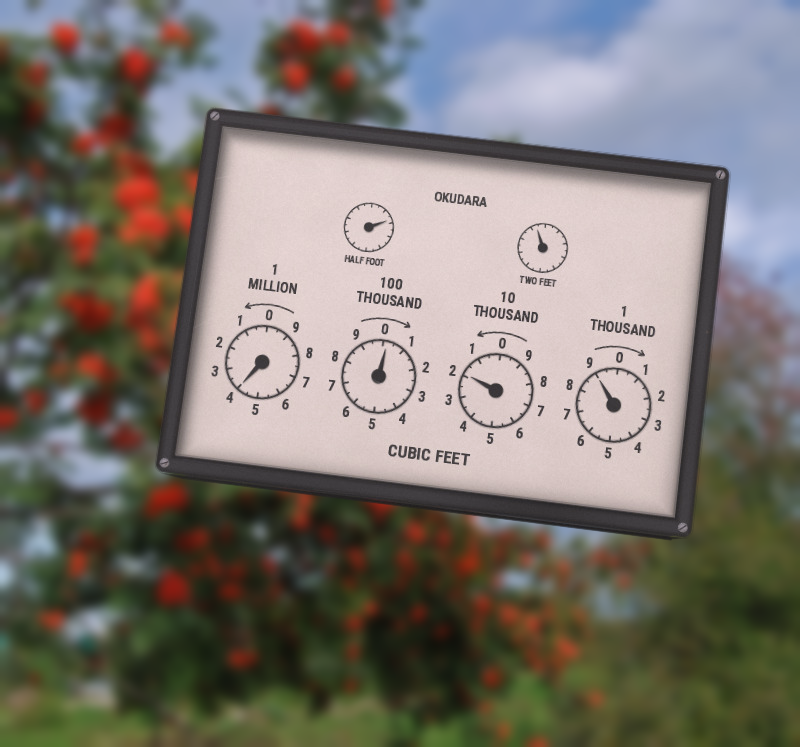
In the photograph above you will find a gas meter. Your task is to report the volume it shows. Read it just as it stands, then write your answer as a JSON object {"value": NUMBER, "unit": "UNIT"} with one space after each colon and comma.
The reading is {"value": 401900, "unit": "ft³"}
